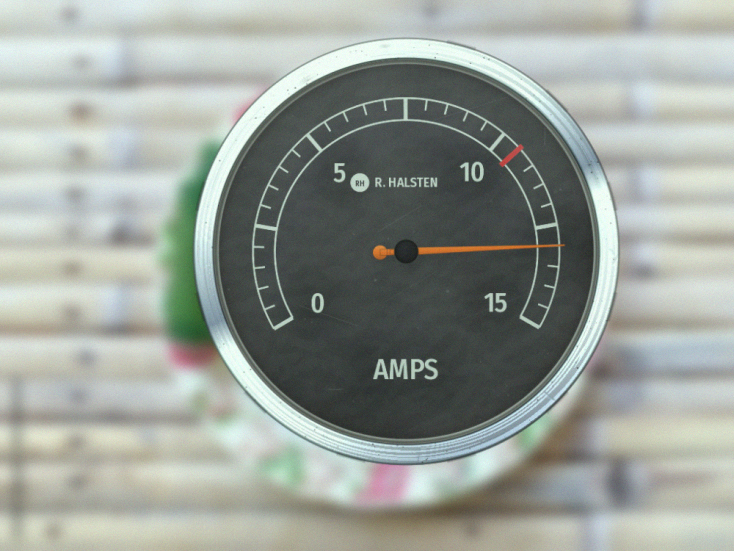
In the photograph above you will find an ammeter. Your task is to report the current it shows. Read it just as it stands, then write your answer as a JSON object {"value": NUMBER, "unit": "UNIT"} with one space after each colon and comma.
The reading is {"value": 13, "unit": "A"}
